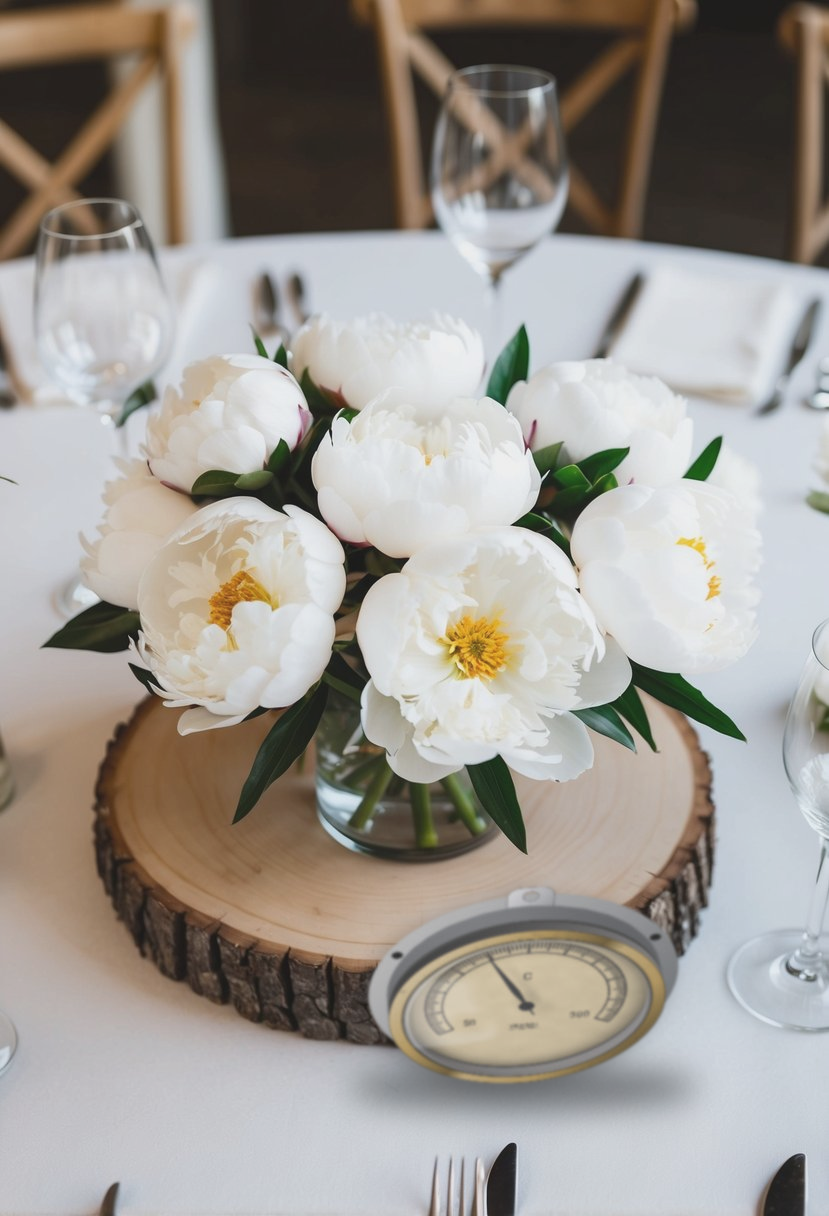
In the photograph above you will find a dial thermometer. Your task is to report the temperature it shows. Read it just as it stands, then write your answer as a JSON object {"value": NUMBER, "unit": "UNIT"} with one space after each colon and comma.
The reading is {"value": 150, "unit": "°C"}
